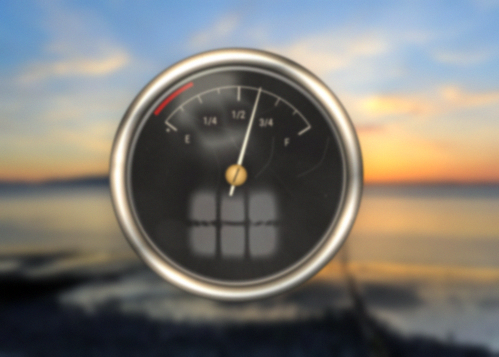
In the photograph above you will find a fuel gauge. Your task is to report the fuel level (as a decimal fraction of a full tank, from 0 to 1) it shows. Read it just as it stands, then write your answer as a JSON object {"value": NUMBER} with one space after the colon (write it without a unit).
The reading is {"value": 0.625}
